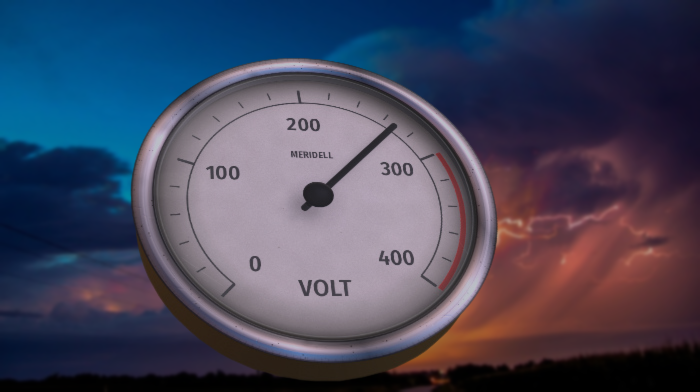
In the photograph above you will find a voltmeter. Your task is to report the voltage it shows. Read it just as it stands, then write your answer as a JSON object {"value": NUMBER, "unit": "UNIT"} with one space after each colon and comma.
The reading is {"value": 270, "unit": "V"}
